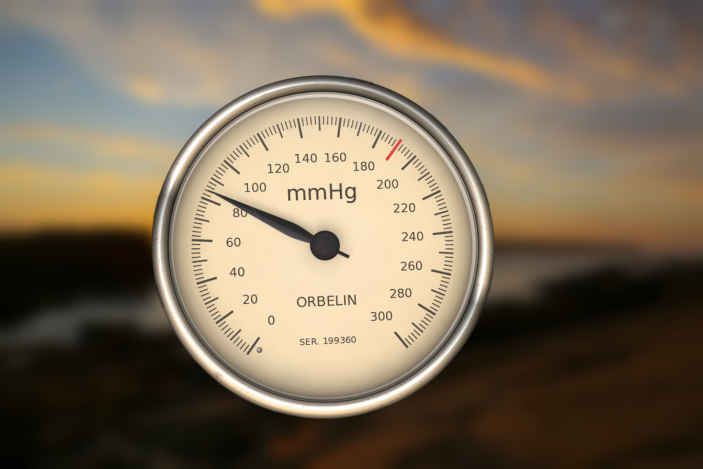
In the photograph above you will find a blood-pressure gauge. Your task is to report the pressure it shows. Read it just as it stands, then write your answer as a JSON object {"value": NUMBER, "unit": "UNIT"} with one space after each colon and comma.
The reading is {"value": 84, "unit": "mmHg"}
